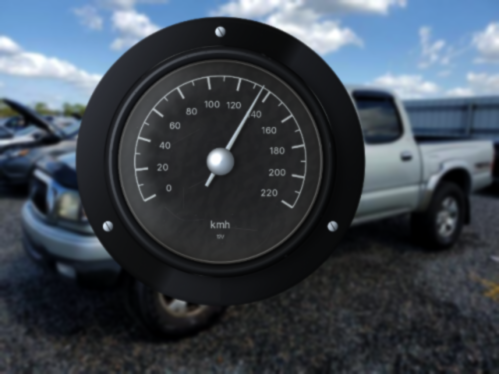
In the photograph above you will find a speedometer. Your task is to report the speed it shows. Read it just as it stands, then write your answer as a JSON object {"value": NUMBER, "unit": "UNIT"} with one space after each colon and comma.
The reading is {"value": 135, "unit": "km/h"}
